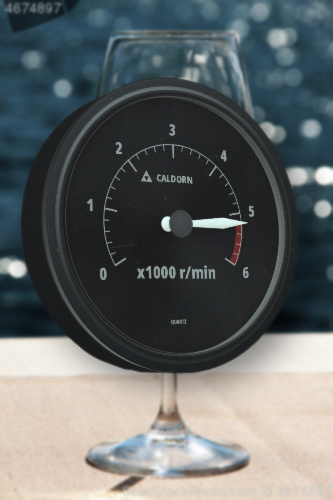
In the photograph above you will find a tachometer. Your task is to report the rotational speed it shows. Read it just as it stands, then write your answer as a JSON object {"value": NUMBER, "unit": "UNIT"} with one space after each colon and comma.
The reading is {"value": 5200, "unit": "rpm"}
